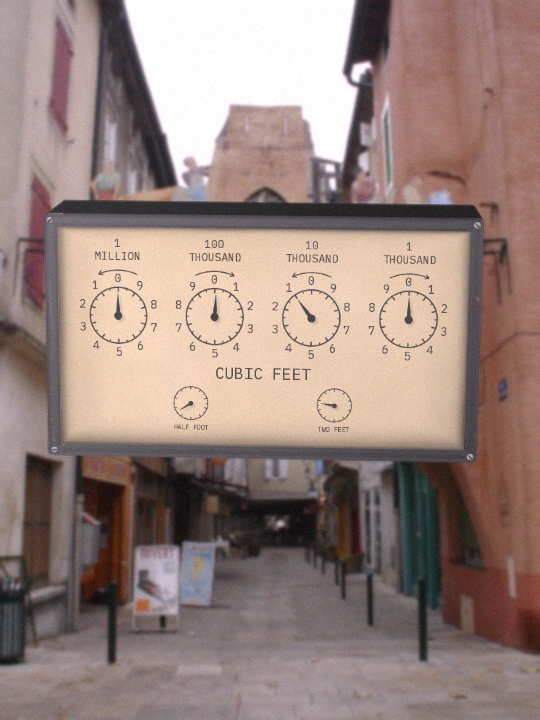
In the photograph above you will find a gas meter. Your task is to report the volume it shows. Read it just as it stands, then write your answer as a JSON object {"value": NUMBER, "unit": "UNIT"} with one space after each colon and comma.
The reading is {"value": 1000, "unit": "ft³"}
